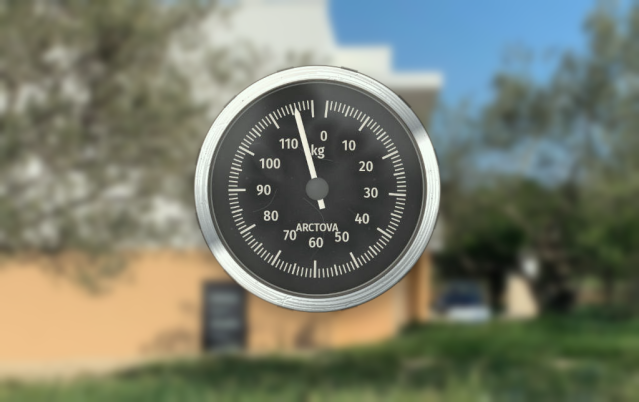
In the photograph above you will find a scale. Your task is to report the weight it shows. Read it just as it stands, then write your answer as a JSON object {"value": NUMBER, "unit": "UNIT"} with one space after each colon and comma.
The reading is {"value": 116, "unit": "kg"}
